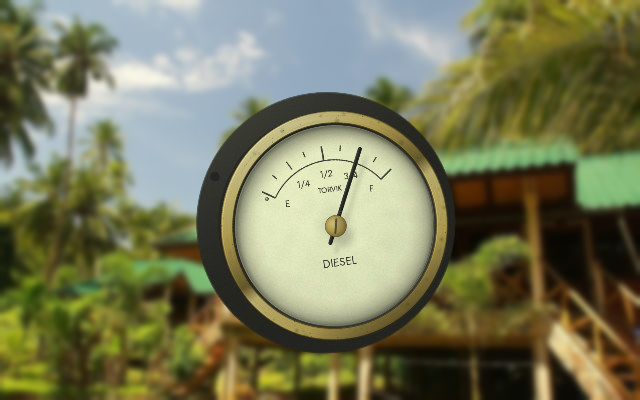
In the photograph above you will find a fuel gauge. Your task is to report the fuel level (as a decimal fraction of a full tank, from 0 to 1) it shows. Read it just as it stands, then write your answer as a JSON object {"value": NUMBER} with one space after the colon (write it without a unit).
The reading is {"value": 0.75}
